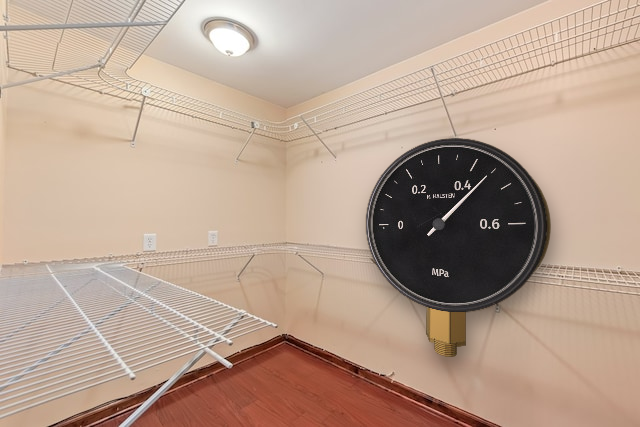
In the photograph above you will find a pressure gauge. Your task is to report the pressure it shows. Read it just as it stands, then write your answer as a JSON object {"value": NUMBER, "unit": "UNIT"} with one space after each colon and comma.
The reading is {"value": 0.45, "unit": "MPa"}
